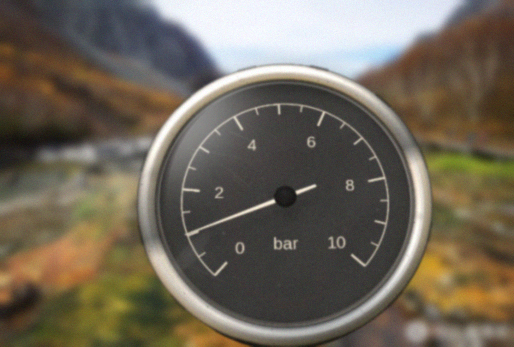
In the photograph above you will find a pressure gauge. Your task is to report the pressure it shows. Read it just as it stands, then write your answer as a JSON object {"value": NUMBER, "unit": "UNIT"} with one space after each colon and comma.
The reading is {"value": 1, "unit": "bar"}
